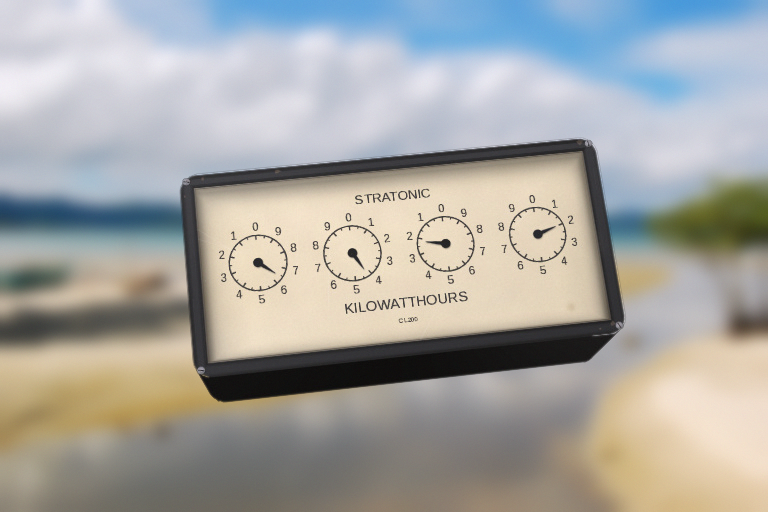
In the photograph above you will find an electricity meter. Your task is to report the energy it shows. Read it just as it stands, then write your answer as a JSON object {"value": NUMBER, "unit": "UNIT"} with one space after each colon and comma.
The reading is {"value": 6422, "unit": "kWh"}
